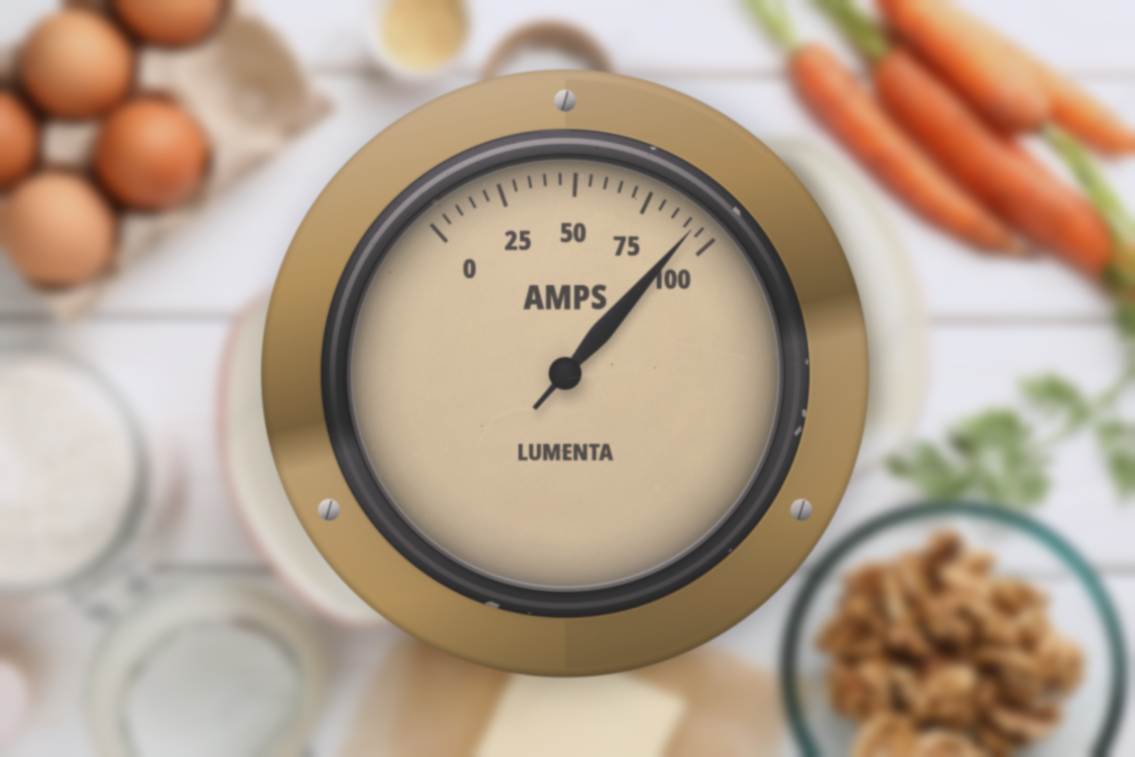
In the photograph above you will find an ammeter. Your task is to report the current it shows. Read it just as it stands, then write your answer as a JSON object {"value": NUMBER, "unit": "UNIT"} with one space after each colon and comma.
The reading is {"value": 92.5, "unit": "A"}
